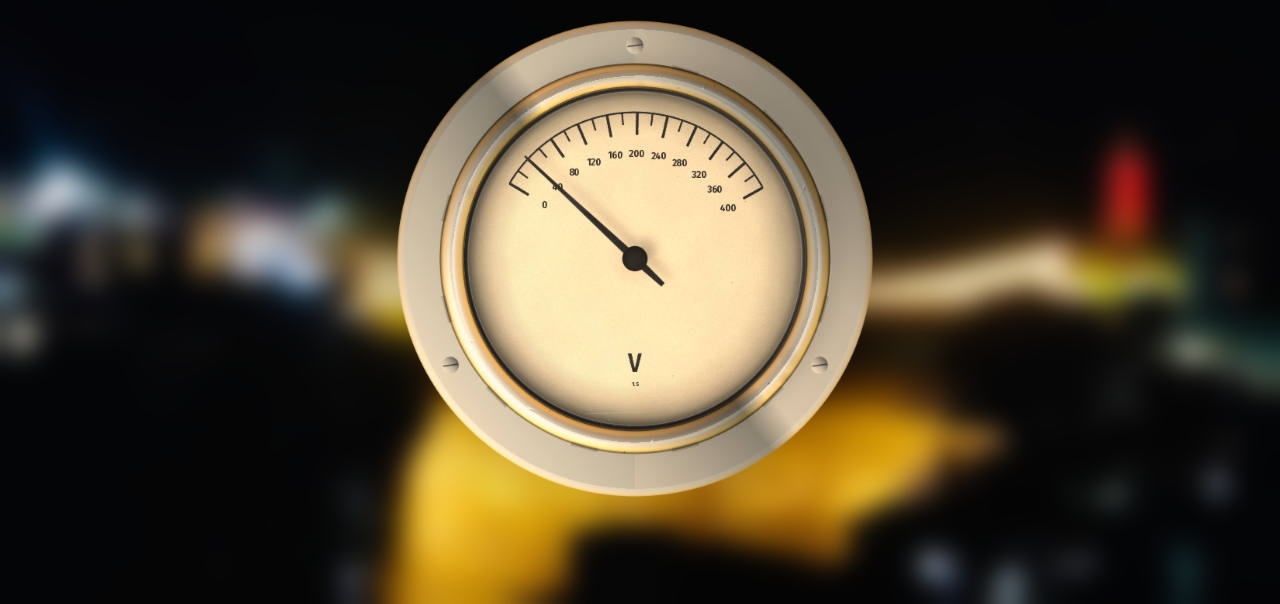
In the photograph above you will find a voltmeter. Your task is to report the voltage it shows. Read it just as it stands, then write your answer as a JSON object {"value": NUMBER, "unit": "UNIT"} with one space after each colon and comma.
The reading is {"value": 40, "unit": "V"}
